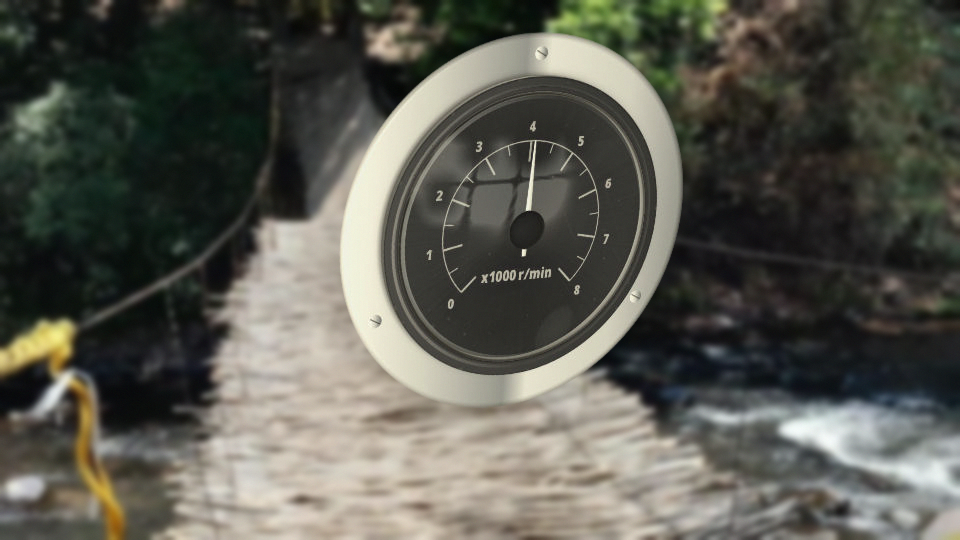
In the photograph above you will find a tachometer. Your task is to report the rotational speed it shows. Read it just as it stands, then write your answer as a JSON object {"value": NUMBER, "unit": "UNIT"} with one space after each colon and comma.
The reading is {"value": 4000, "unit": "rpm"}
